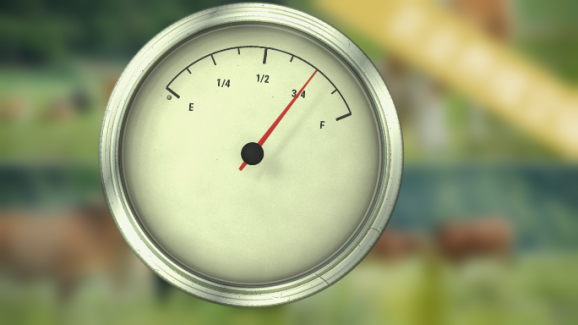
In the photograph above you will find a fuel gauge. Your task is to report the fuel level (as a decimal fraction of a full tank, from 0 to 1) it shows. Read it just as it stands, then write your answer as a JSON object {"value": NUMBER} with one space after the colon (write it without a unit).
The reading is {"value": 0.75}
